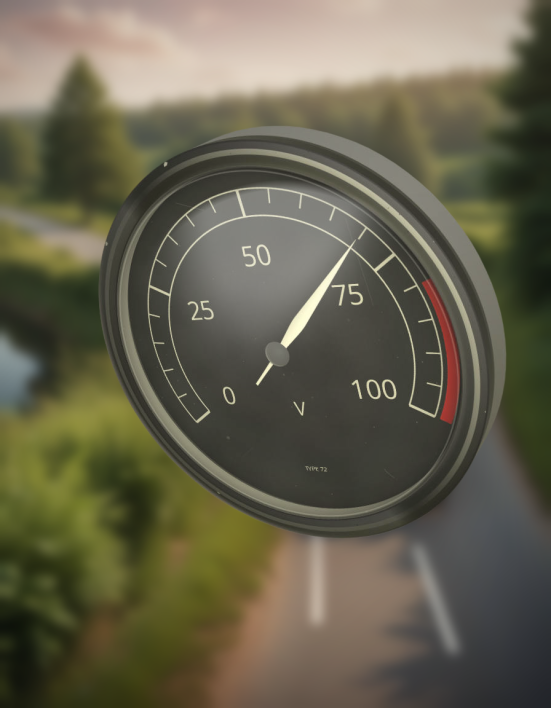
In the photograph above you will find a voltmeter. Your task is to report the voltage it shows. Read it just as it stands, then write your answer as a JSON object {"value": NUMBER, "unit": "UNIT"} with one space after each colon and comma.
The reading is {"value": 70, "unit": "V"}
